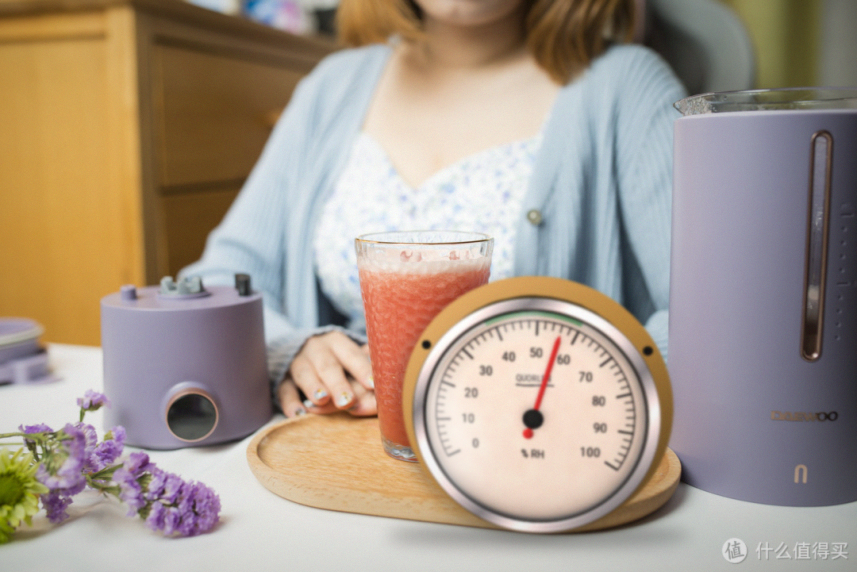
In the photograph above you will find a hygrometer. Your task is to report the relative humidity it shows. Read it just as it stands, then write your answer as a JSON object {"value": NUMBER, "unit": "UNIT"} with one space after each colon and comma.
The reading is {"value": 56, "unit": "%"}
